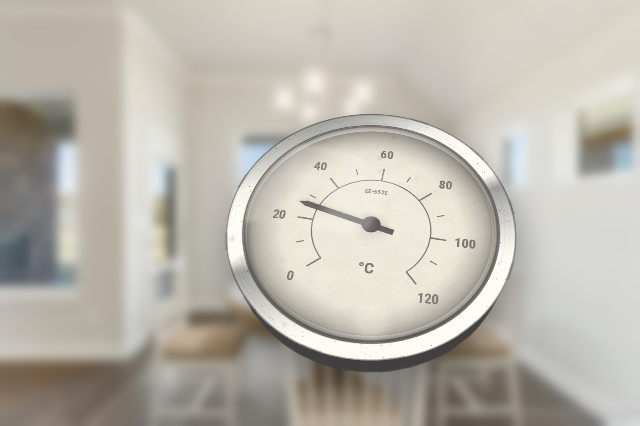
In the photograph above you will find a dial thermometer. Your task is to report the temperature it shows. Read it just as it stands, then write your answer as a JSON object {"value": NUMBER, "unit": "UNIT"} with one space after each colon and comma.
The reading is {"value": 25, "unit": "°C"}
